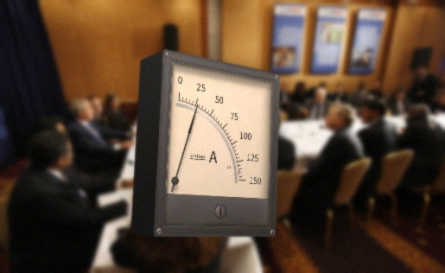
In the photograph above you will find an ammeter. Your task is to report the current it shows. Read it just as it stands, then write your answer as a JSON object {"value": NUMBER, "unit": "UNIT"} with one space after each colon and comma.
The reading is {"value": 25, "unit": "A"}
